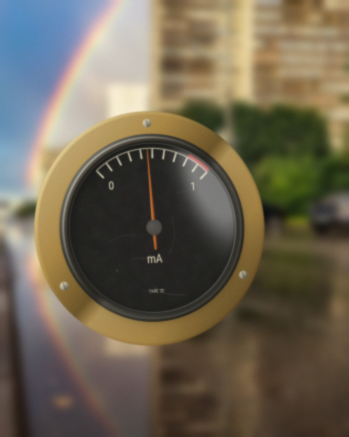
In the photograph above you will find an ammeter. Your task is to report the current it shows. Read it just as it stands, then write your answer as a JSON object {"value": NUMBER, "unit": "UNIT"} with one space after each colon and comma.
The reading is {"value": 0.45, "unit": "mA"}
